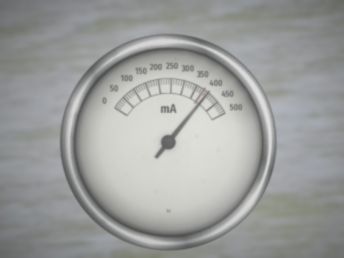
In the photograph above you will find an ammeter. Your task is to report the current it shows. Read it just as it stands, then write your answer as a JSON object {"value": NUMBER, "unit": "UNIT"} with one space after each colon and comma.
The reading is {"value": 400, "unit": "mA"}
